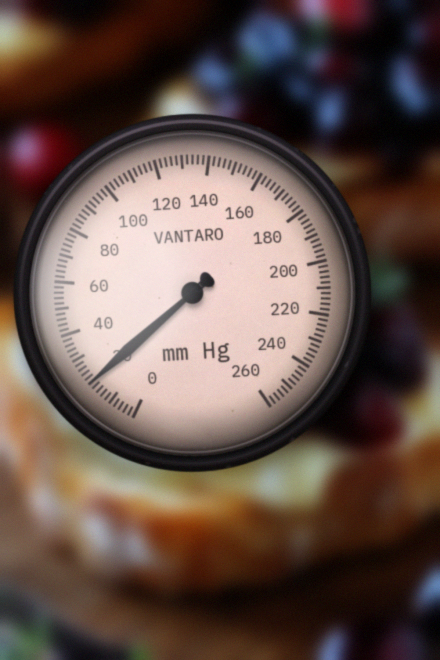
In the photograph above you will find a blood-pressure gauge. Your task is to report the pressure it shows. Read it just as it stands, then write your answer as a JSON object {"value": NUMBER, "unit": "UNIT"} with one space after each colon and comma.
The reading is {"value": 20, "unit": "mmHg"}
